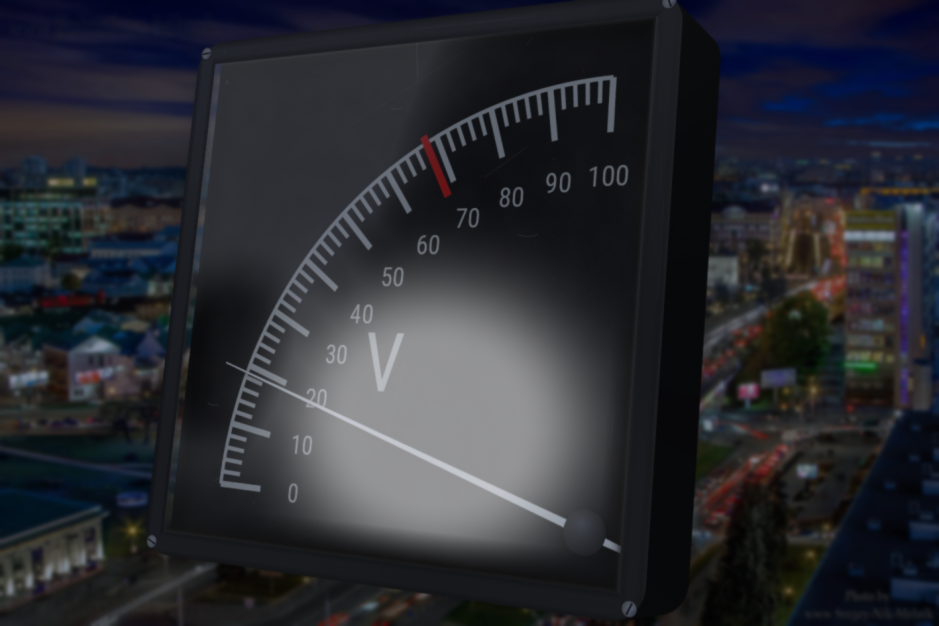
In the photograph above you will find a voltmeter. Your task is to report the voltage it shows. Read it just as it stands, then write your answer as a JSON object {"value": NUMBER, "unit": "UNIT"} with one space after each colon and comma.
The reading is {"value": 19, "unit": "V"}
